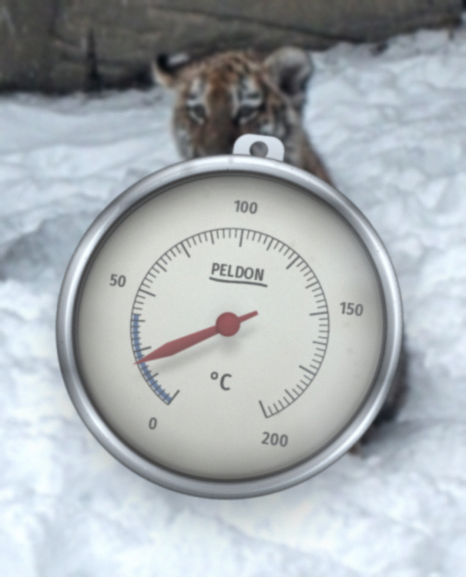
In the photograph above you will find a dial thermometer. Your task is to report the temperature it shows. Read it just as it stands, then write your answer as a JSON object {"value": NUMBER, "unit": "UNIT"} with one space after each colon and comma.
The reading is {"value": 20, "unit": "°C"}
